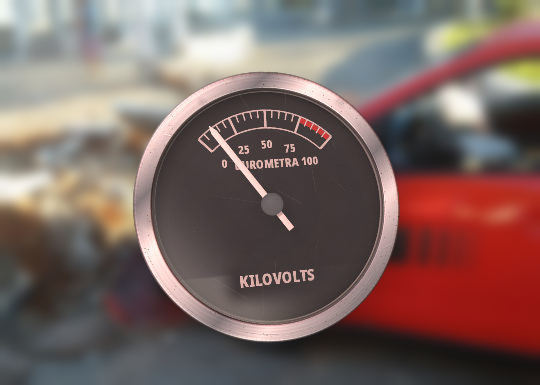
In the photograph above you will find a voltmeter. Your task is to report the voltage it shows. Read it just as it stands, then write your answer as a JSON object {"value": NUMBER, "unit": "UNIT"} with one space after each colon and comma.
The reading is {"value": 10, "unit": "kV"}
